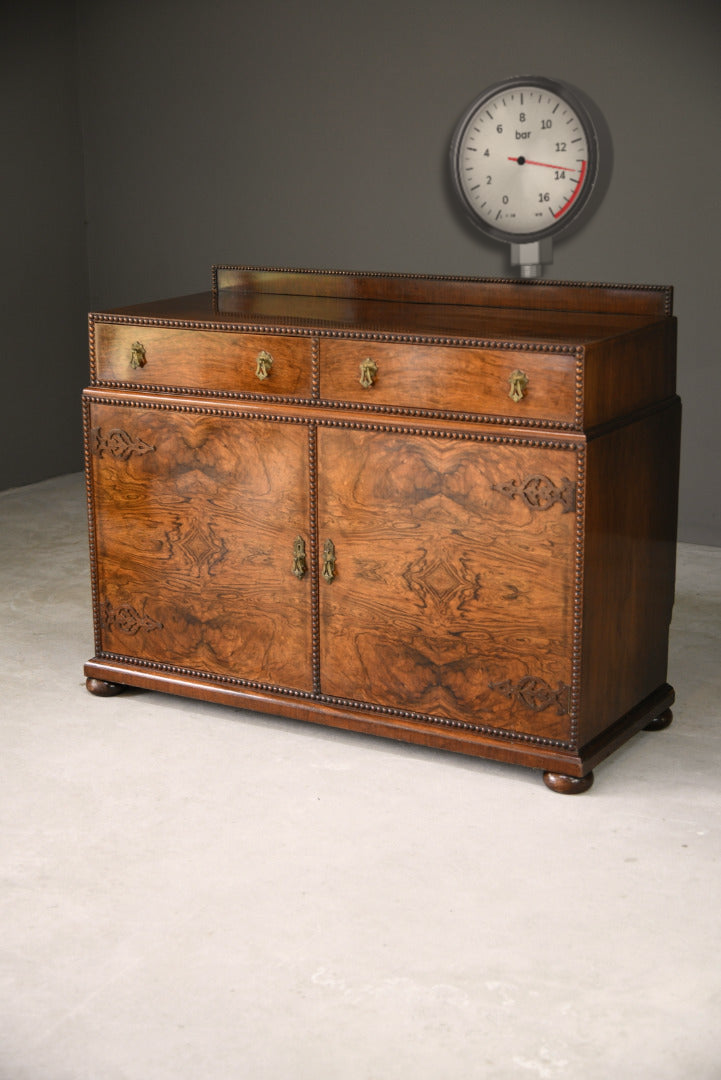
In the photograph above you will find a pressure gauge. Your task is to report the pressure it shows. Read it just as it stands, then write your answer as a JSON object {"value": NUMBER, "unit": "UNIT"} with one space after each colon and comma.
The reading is {"value": 13.5, "unit": "bar"}
